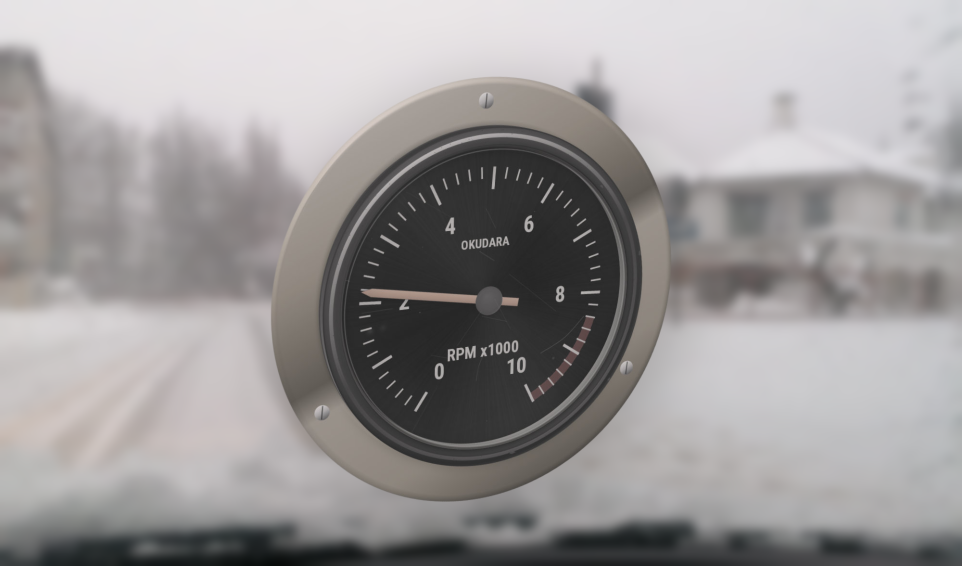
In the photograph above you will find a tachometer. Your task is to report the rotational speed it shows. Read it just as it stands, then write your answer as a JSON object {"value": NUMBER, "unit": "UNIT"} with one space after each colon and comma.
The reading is {"value": 2200, "unit": "rpm"}
